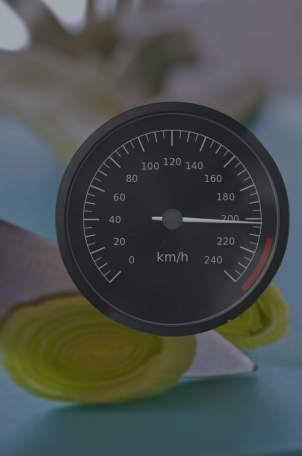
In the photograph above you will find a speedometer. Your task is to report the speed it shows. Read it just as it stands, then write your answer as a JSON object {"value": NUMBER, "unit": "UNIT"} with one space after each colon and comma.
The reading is {"value": 202.5, "unit": "km/h"}
